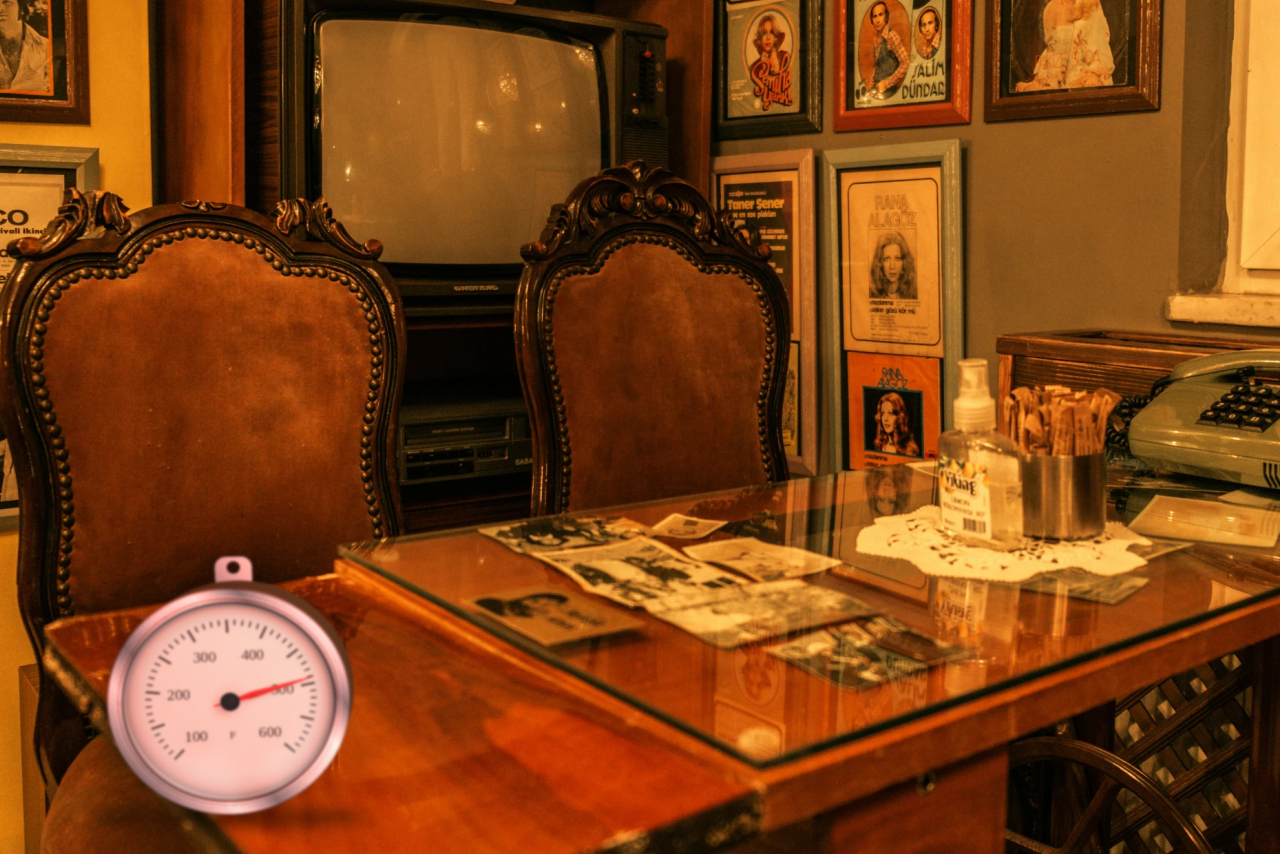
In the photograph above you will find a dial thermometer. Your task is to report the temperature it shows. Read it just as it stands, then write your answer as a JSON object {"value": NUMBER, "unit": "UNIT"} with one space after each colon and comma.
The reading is {"value": 490, "unit": "°F"}
